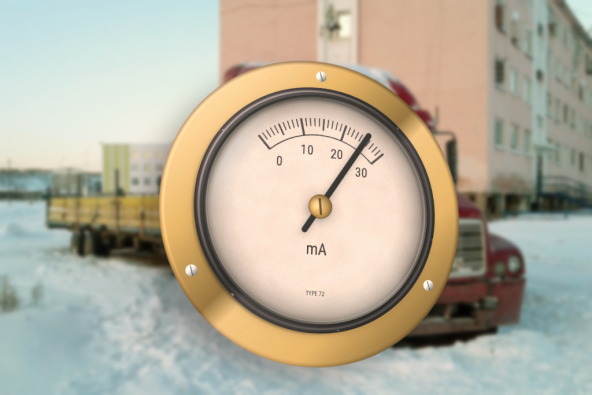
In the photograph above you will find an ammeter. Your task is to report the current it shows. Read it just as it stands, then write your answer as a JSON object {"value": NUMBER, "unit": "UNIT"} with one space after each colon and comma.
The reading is {"value": 25, "unit": "mA"}
